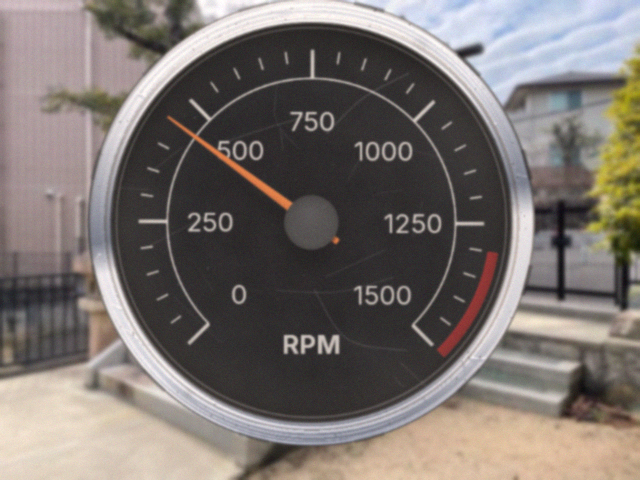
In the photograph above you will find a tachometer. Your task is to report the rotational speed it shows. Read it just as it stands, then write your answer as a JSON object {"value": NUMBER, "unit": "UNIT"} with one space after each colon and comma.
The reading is {"value": 450, "unit": "rpm"}
